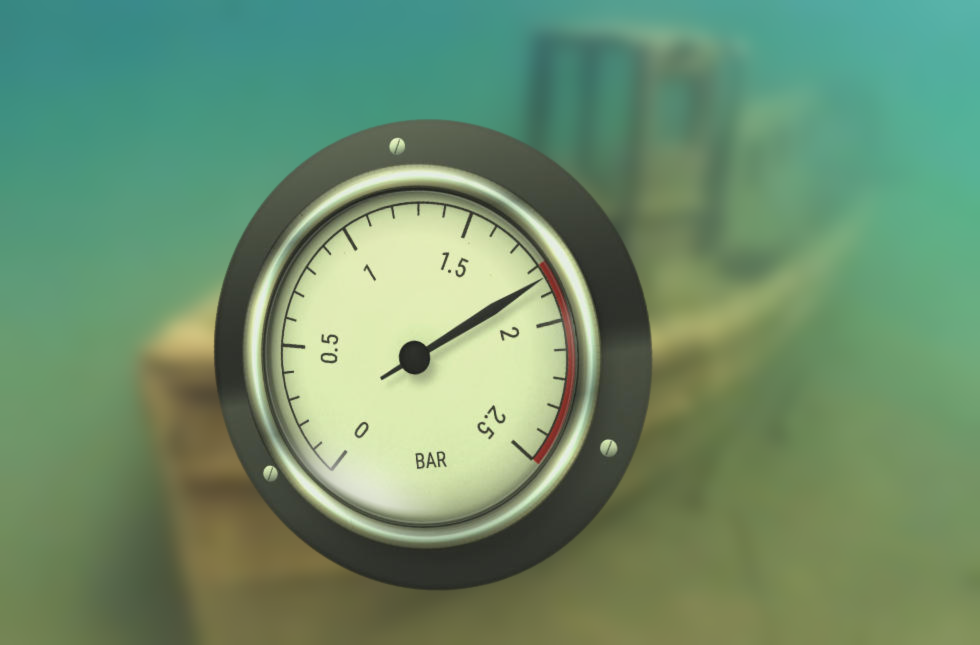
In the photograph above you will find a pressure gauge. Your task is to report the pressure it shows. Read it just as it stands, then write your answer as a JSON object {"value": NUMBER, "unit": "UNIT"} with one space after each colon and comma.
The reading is {"value": 1.85, "unit": "bar"}
